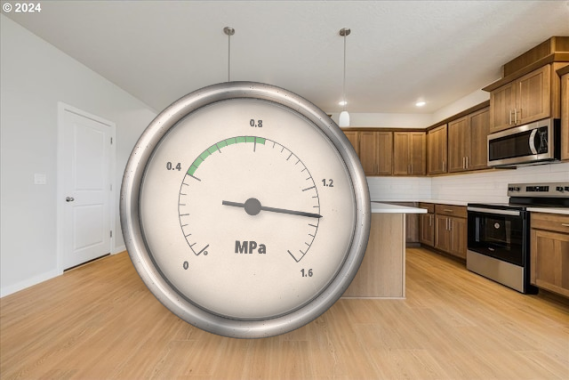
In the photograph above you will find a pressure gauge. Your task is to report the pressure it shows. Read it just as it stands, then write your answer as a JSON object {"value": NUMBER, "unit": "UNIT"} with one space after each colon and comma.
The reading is {"value": 1.35, "unit": "MPa"}
